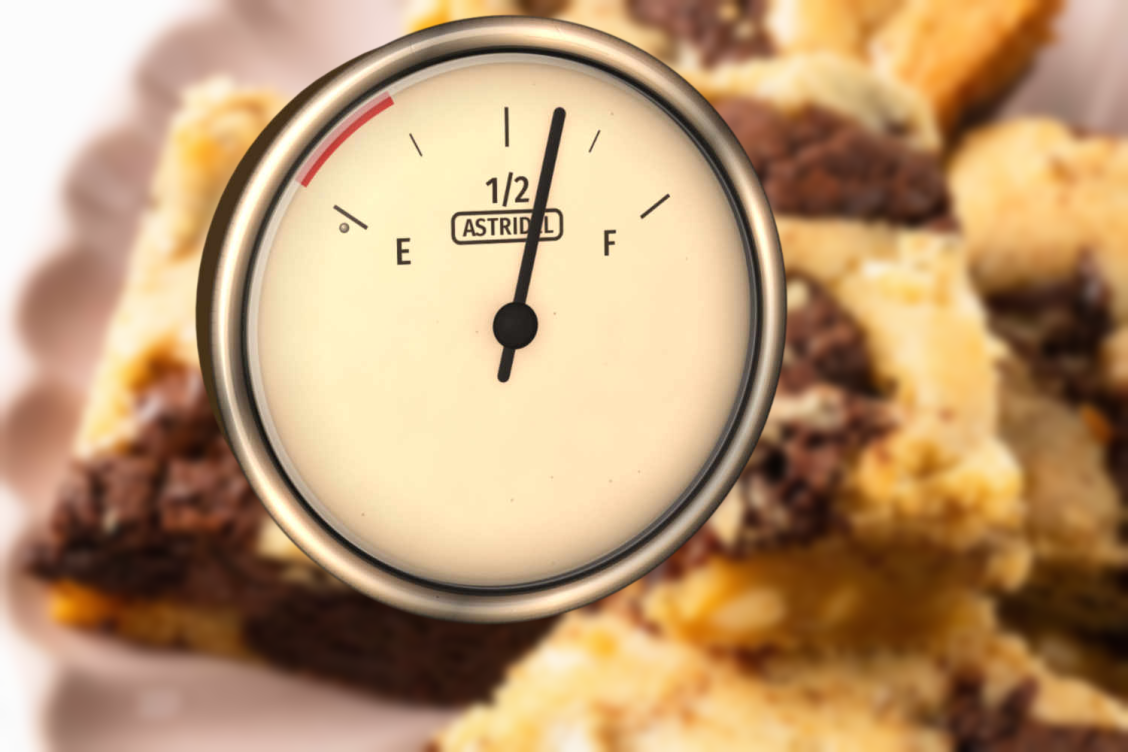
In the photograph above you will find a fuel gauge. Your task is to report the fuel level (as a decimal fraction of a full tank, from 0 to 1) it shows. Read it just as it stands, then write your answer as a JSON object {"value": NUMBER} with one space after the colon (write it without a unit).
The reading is {"value": 0.625}
